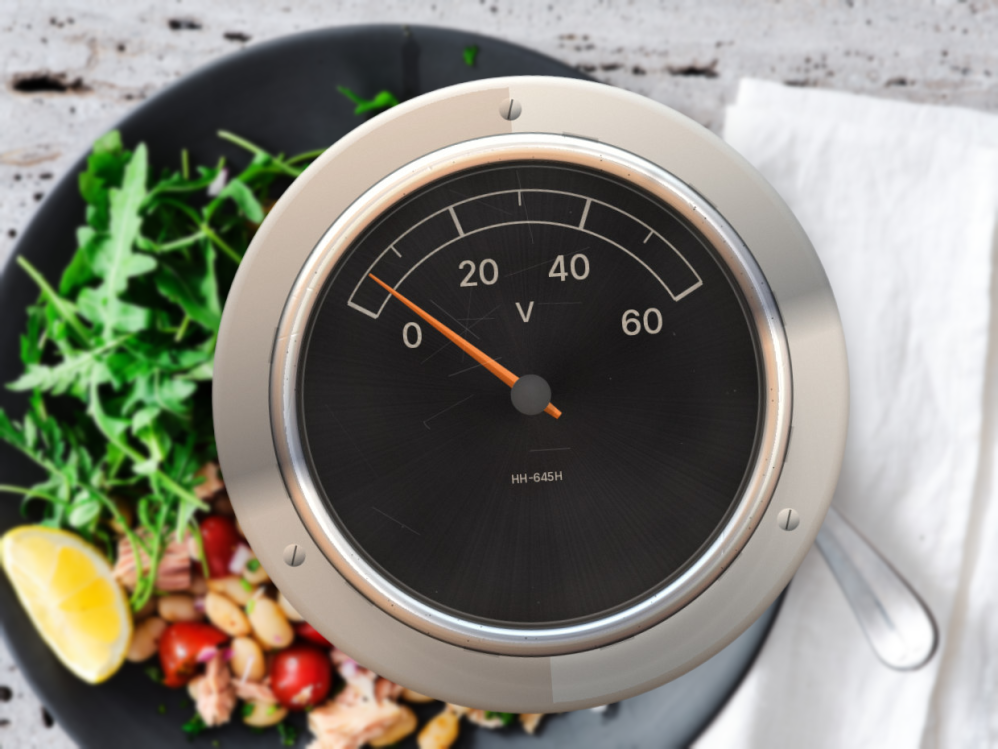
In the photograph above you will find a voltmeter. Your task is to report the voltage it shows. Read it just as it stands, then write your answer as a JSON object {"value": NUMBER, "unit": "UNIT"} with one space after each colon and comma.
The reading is {"value": 5, "unit": "V"}
